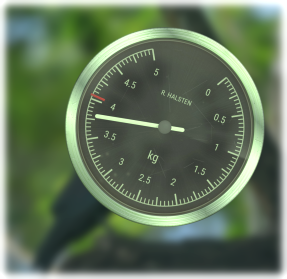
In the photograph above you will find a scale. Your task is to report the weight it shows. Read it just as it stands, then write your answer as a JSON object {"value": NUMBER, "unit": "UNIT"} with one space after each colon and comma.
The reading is {"value": 3.8, "unit": "kg"}
